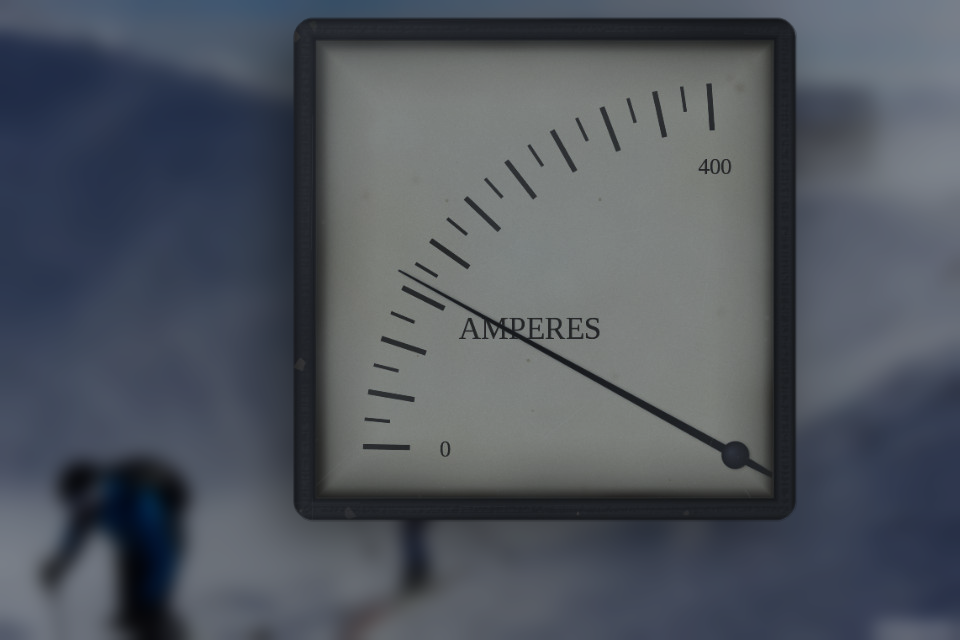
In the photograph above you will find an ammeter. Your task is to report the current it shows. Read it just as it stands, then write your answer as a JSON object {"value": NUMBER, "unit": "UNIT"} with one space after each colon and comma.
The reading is {"value": 130, "unit": "A"}
